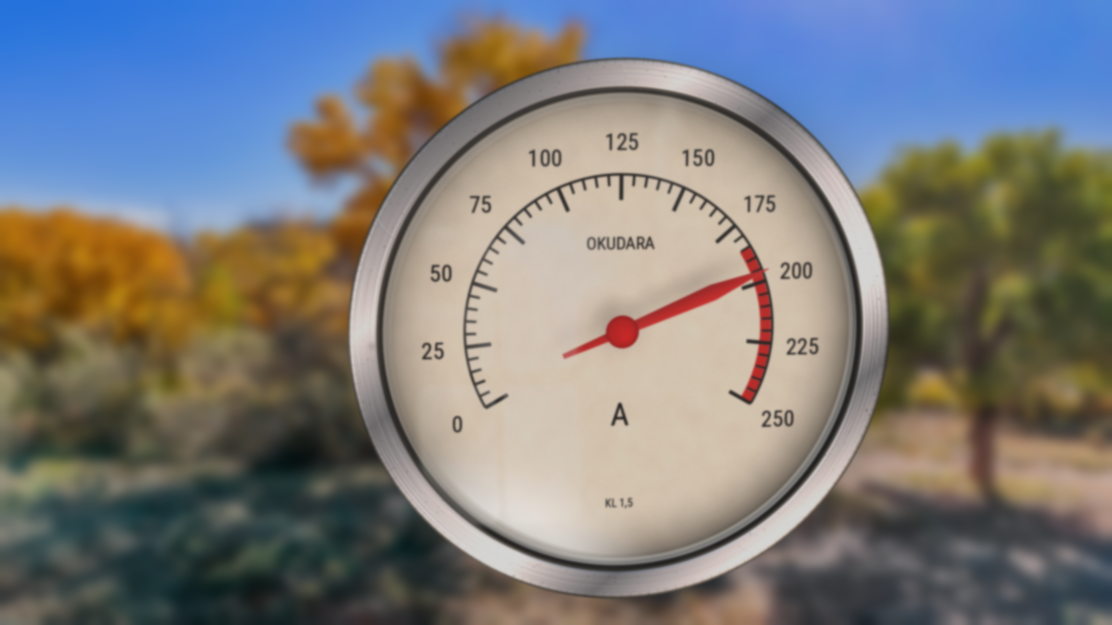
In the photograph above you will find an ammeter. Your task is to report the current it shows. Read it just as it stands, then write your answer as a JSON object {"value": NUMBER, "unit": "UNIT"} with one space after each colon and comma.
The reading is {"value": 195, "unit": "A"}
